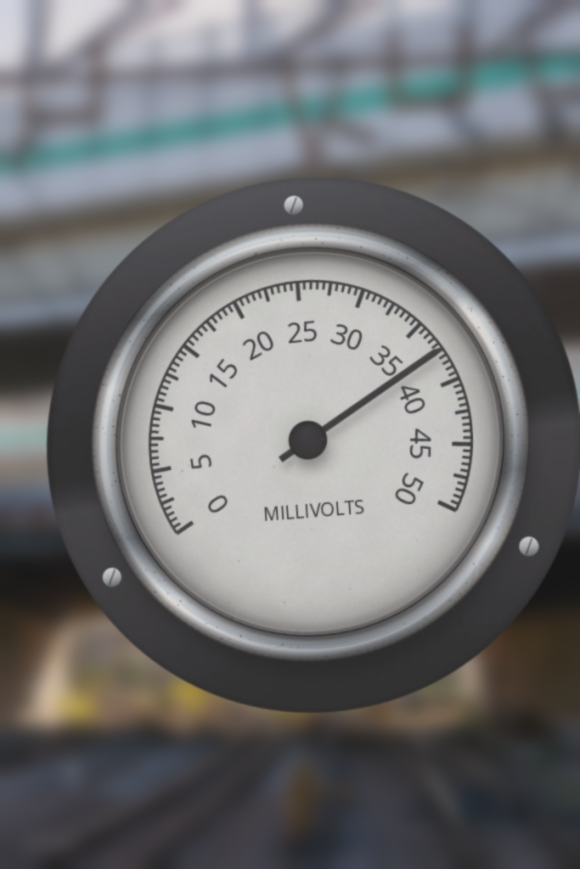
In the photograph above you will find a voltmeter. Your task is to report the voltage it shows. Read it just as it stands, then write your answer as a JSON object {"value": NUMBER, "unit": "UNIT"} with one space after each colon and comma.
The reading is {"value": 37.5, "unit": "mV"}
